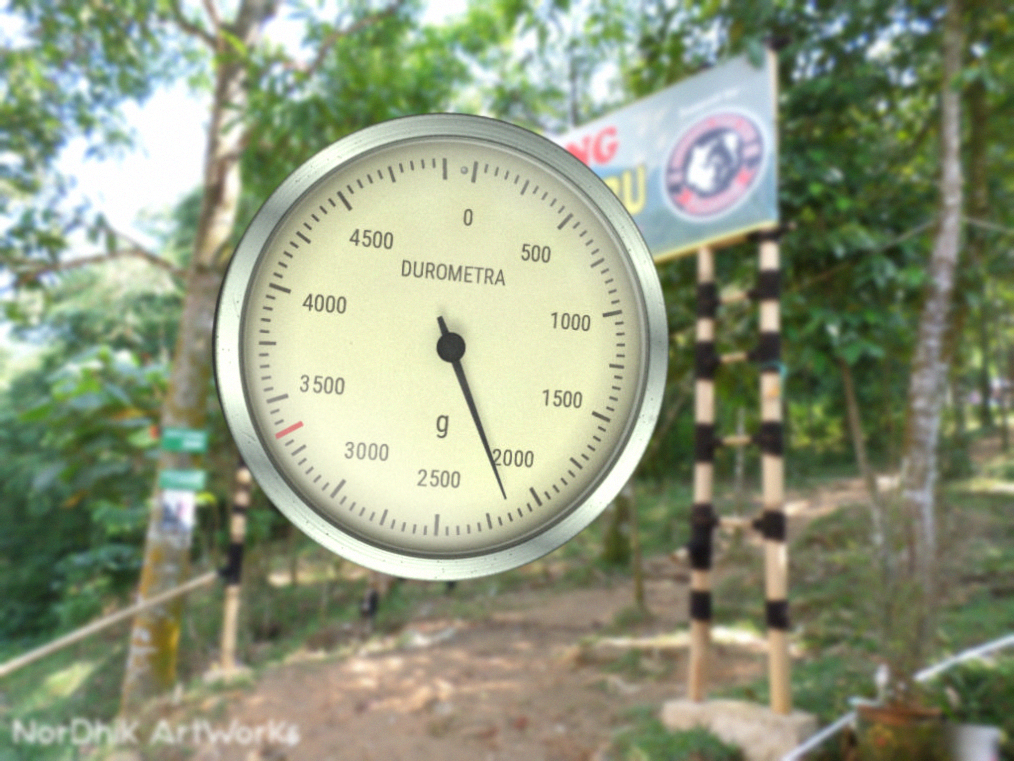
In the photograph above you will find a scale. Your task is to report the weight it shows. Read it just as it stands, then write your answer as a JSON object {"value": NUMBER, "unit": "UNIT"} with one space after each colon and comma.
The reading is {"value": 2150, "unit": "g"}
